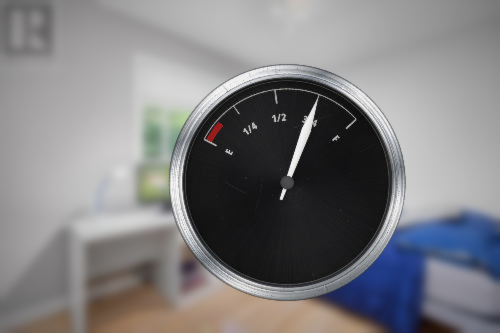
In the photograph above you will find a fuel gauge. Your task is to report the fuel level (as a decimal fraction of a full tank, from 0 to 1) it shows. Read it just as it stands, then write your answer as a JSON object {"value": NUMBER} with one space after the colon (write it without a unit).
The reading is {"value": 0.75}
